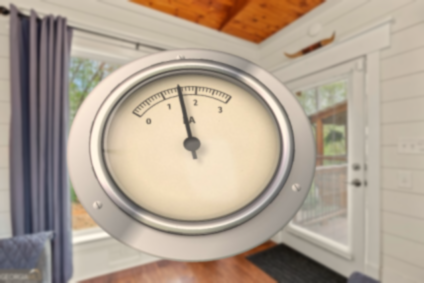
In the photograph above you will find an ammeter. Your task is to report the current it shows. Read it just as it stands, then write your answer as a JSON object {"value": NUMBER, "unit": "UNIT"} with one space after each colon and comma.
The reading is {"value": 1.5, "unit": "kA"}
